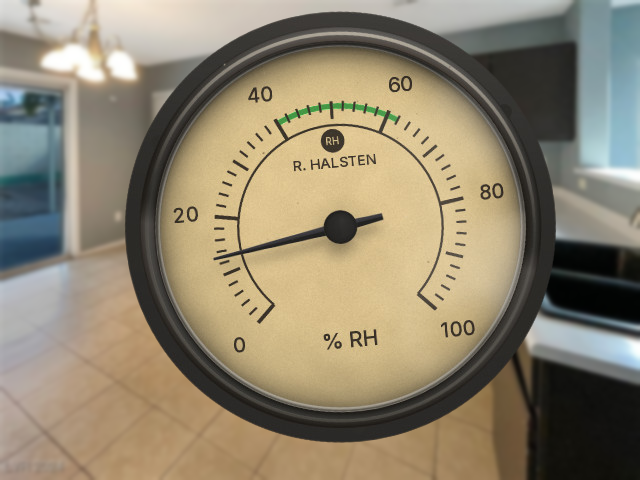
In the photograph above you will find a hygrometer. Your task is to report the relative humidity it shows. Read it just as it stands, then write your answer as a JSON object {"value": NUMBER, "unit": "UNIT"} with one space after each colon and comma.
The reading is {"value": 13, "unit": "%"}
